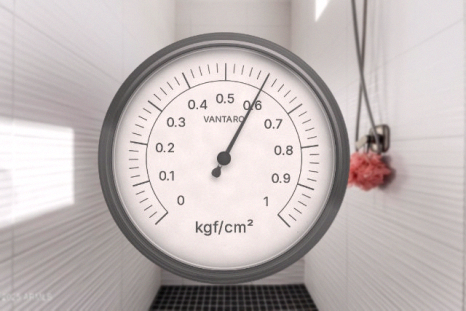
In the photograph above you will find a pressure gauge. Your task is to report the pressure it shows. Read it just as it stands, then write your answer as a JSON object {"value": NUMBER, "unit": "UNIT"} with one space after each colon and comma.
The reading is {"value": 0.6, "unit": "kg/cm²"}
